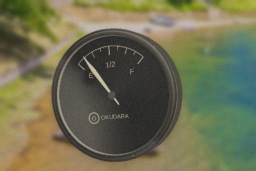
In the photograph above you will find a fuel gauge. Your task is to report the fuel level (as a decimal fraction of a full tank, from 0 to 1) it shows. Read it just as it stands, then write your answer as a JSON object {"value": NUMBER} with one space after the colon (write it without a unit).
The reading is {"value": 0.125}
